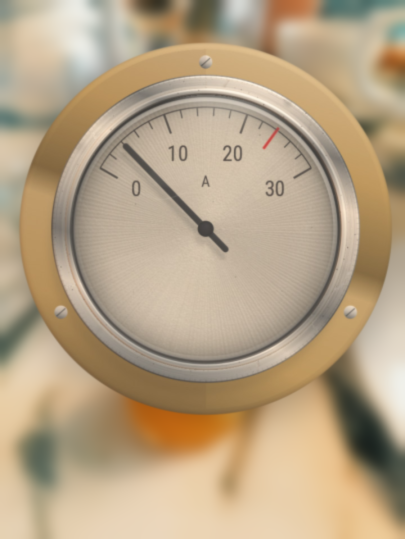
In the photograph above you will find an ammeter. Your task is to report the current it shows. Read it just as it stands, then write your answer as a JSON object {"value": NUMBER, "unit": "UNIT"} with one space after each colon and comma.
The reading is {"value": 4, "unit": "A"}
